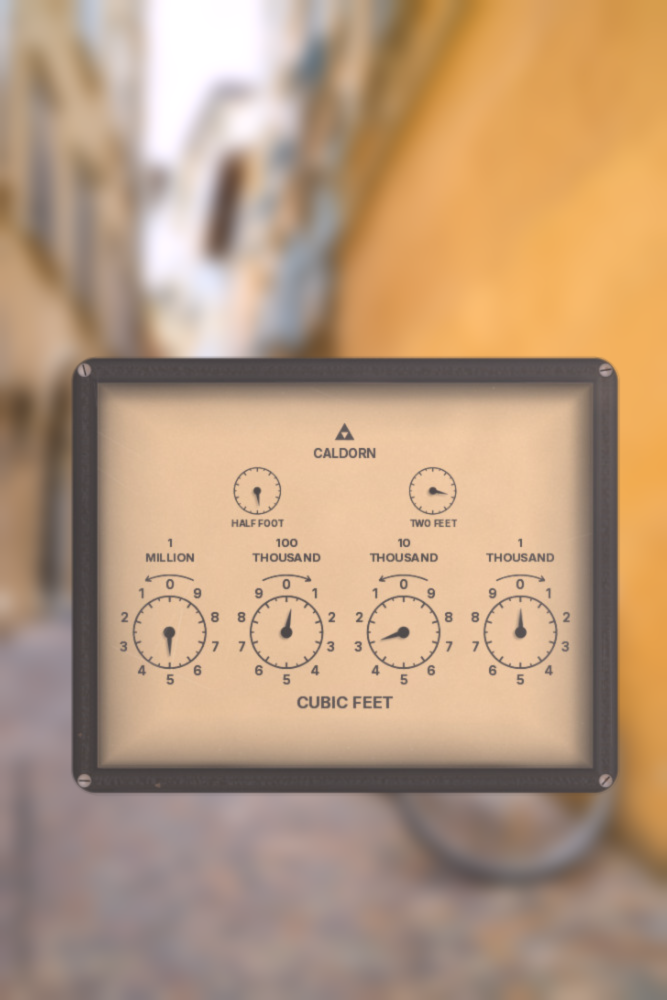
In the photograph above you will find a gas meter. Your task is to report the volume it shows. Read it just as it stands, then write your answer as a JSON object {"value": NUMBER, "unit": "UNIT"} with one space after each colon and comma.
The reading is {"value": 503000, "unit": "ft³"}
